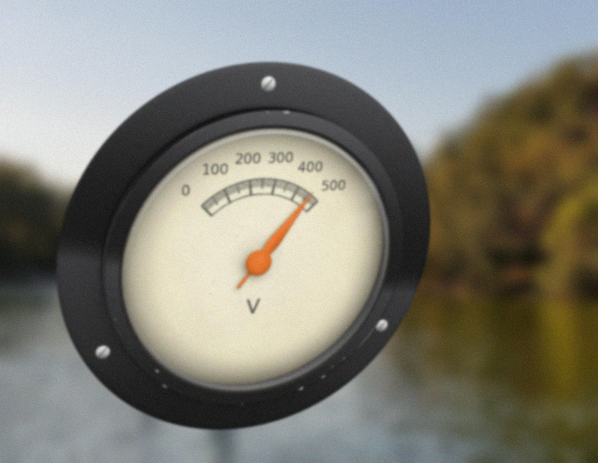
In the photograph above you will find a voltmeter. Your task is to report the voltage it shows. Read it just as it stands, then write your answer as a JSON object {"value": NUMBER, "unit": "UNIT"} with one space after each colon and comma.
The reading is {"value": 450, "unit": "V"}
